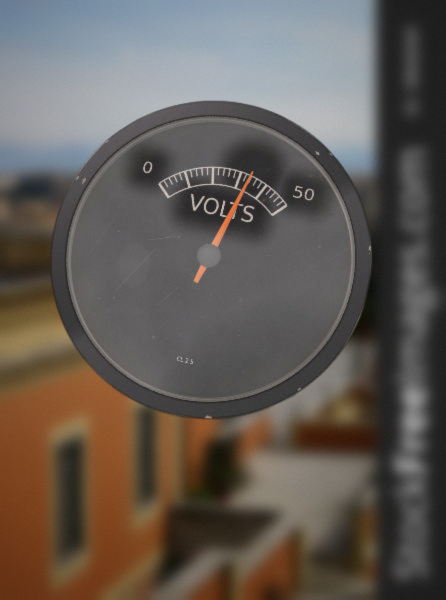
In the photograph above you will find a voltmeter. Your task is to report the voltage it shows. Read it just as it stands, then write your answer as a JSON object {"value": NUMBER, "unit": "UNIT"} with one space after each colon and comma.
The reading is {"value": 34, "unit": "V"}
